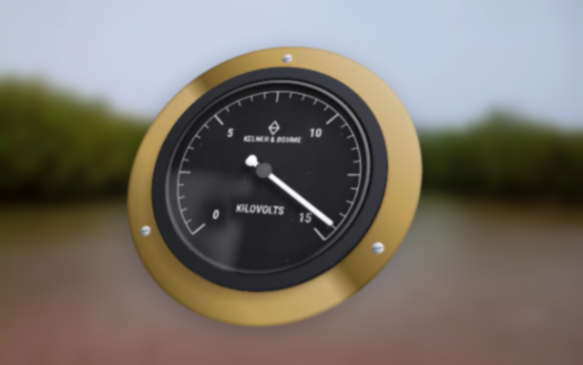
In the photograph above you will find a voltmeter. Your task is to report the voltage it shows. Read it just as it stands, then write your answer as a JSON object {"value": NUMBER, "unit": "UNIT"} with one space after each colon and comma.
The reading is {"value": 14.5, "unit": "kV"}
